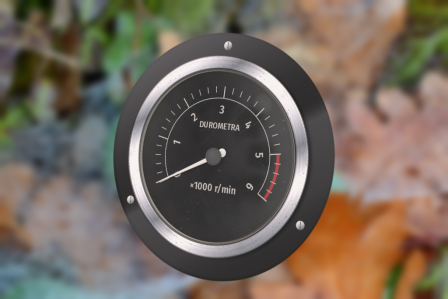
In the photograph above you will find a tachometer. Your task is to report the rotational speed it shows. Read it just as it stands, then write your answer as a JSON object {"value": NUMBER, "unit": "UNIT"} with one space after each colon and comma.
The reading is {"value": 0, "unit": "rpm"}
